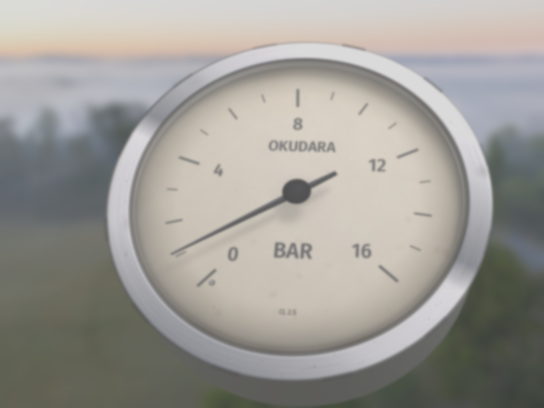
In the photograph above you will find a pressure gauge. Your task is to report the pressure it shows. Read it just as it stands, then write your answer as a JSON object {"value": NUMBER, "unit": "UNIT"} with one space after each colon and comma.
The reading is {"value": 1, "unit": "bar"}
